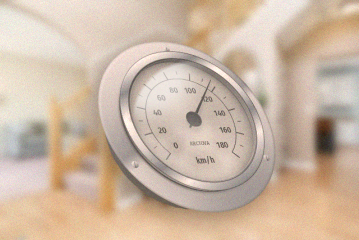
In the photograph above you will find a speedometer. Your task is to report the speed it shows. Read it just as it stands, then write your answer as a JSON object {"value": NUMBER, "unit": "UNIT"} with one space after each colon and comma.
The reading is {"value": 115, "unit": "km/h"}
